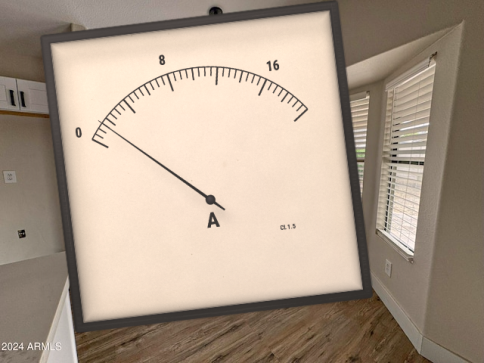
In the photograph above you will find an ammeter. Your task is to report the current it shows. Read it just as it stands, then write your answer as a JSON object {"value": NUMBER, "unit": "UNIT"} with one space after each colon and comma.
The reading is {"value": 1.5, "unit": "A"}
